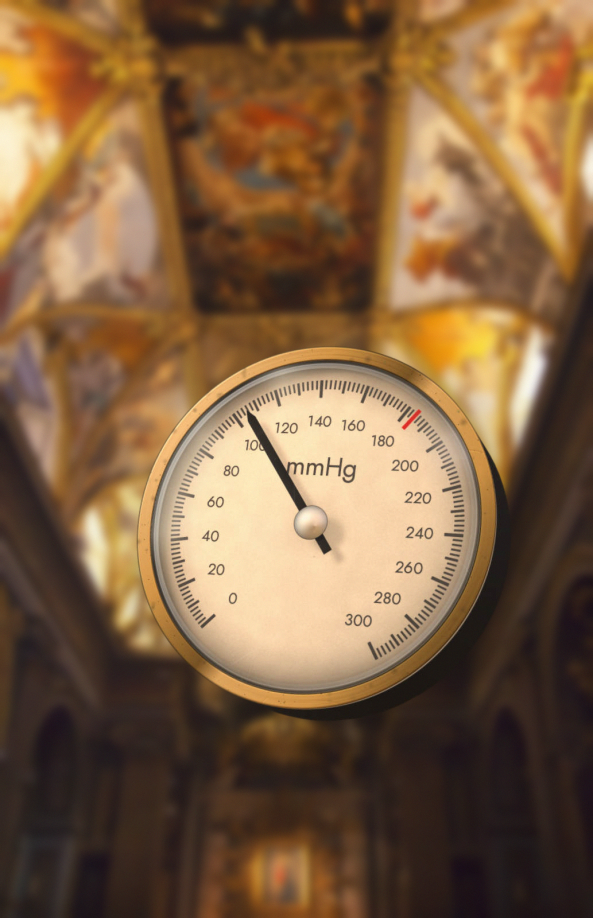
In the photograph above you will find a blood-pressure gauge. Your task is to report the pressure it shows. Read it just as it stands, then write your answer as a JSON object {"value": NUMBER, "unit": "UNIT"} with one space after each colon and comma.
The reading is {"value": 106, "unit": "mmHg"}
